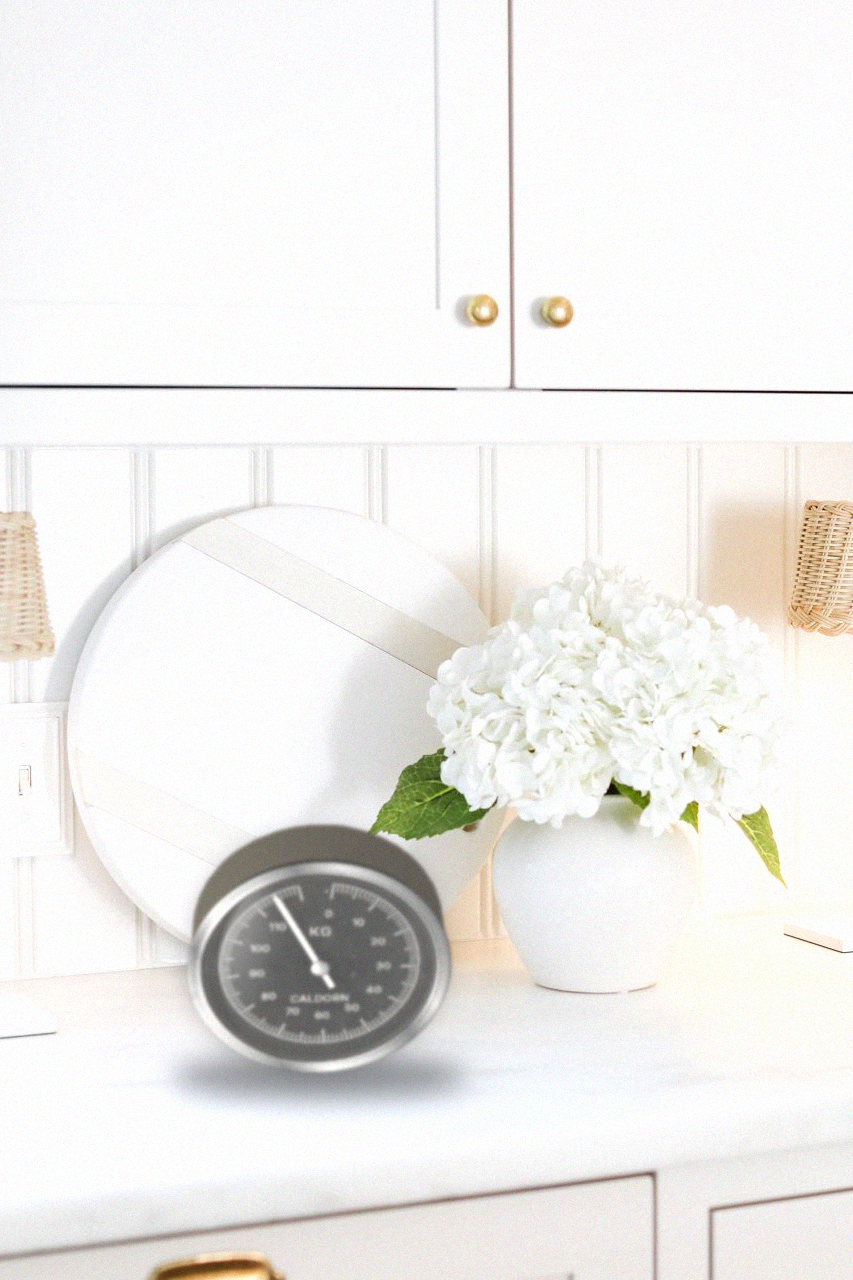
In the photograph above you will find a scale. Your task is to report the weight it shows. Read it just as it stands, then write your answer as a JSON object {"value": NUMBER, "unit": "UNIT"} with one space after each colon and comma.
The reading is {"value": 115, "unit": "kg"}
